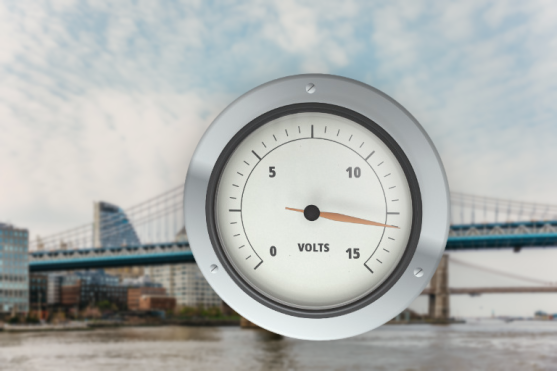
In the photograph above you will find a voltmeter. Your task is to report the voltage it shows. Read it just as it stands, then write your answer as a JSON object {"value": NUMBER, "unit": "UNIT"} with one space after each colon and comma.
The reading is {"value": 13, "unit": "V"}
